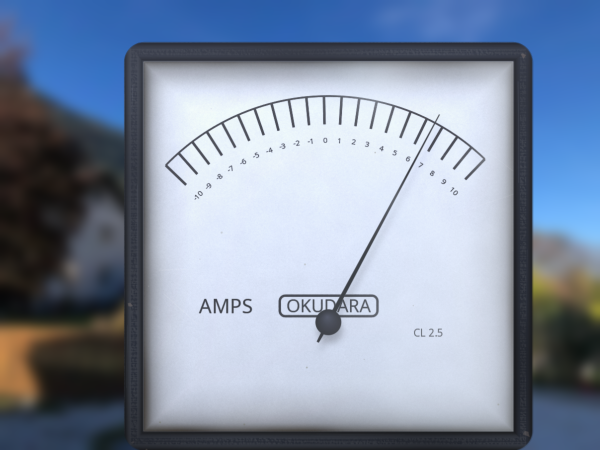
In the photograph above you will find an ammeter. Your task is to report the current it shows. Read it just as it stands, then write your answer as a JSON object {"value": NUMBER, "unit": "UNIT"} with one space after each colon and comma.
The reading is {"value": 6.5, "unit": "A"}
